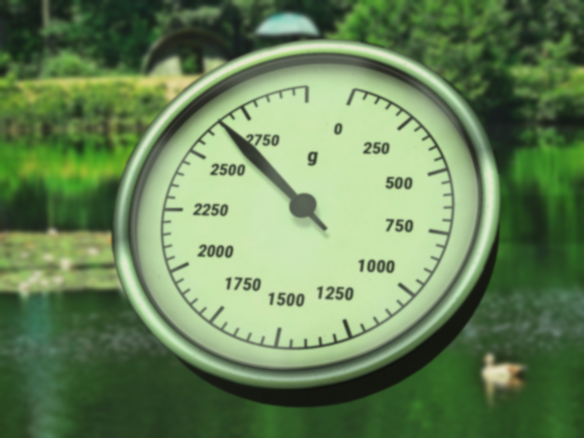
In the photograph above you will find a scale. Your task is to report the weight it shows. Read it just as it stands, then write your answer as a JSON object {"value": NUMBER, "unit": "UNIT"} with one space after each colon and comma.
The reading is {"value": 2650, "unit": "g"}
